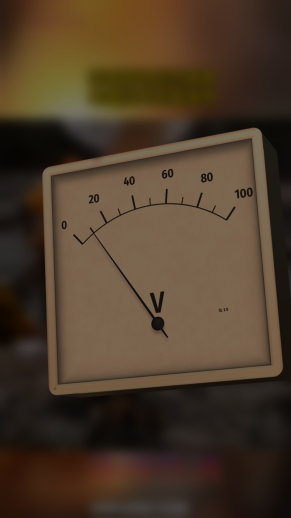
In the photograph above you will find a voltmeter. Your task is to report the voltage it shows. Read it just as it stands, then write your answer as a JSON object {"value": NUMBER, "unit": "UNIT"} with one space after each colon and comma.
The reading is {"value": 10, "unit": "V"}
